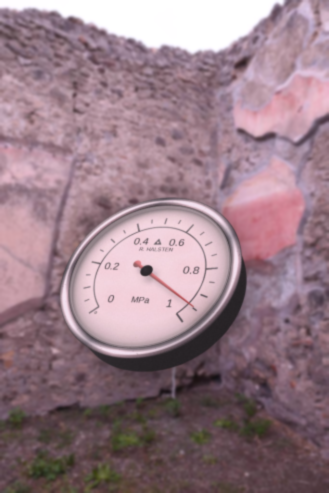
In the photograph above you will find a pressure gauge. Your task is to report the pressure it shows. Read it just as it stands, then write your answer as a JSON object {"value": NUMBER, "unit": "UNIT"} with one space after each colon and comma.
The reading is {"value": 0.95, "unit": "MPa"}
